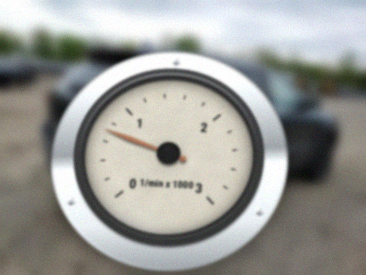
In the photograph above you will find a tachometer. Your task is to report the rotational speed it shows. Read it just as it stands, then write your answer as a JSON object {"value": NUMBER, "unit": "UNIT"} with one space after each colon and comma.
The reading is {"value": 700, "unit": "rpm"}
